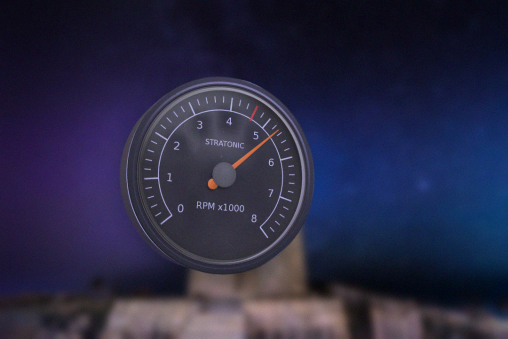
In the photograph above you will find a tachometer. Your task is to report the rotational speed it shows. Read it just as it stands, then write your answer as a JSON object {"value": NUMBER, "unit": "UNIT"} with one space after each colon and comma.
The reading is {"value": 5300, "unit": "rpm"}
